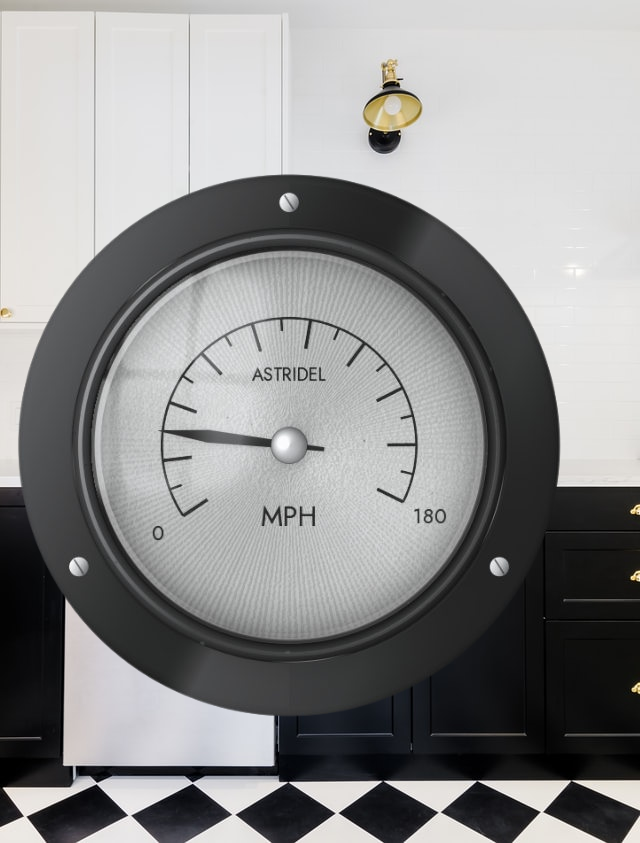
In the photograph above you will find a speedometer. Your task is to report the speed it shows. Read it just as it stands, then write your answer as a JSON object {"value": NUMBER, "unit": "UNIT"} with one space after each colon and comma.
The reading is {"value": 30, "unit": "mph"}
